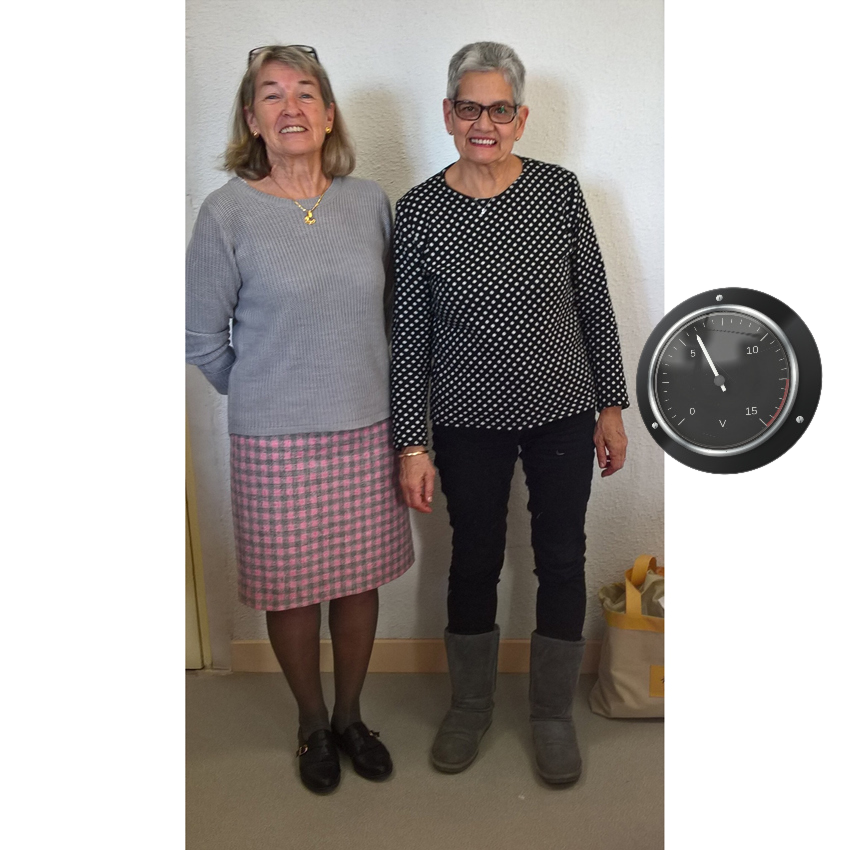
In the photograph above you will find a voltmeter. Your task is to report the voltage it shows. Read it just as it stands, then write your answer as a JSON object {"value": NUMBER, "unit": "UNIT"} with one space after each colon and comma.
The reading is {"value": 6, "unit": "V"}
